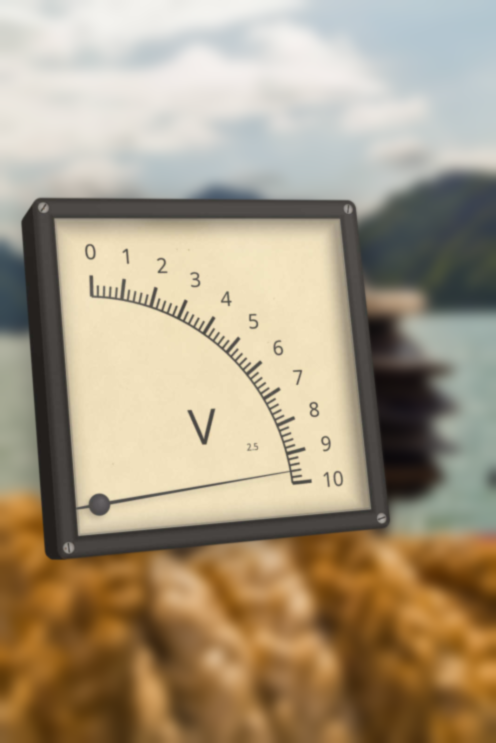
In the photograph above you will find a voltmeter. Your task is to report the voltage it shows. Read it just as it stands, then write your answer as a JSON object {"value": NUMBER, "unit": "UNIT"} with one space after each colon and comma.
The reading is {"value": 9.6, "unit": "V"}
